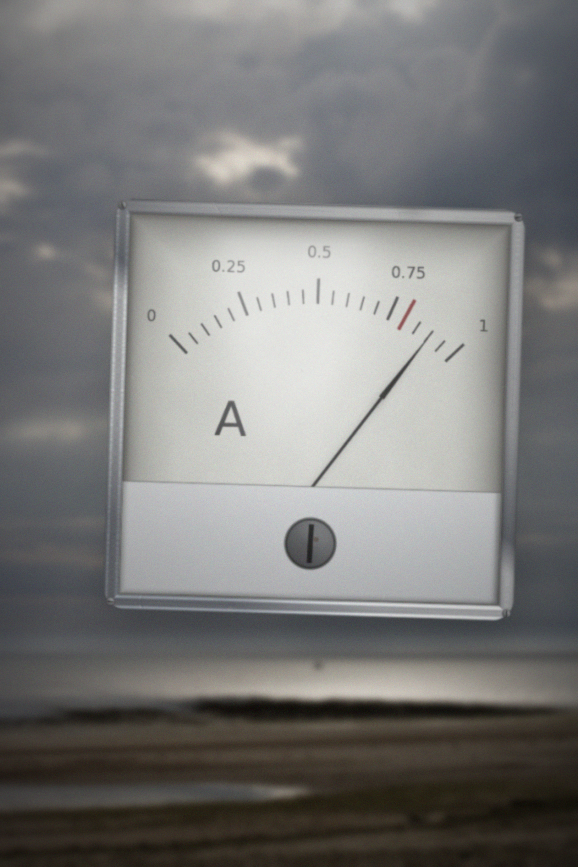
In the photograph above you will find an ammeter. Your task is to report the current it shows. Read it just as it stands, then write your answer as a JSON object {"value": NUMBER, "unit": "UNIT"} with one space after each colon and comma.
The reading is {"value": 0.9, "unit": "A"}
